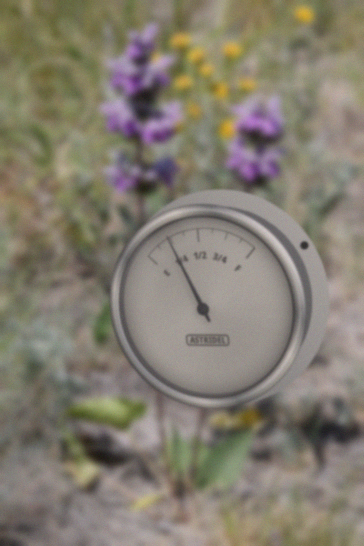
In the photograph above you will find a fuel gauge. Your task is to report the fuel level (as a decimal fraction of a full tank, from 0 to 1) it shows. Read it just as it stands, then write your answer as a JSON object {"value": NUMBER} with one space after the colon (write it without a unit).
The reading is {"value": 0.25}
